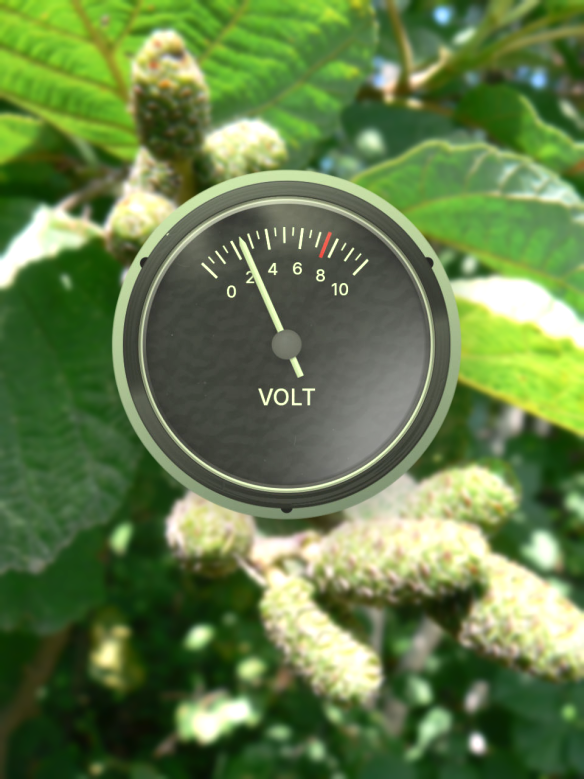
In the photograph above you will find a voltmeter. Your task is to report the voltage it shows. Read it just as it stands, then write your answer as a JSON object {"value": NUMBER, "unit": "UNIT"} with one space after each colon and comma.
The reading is {"value": 2.5, "unit": "V"}
